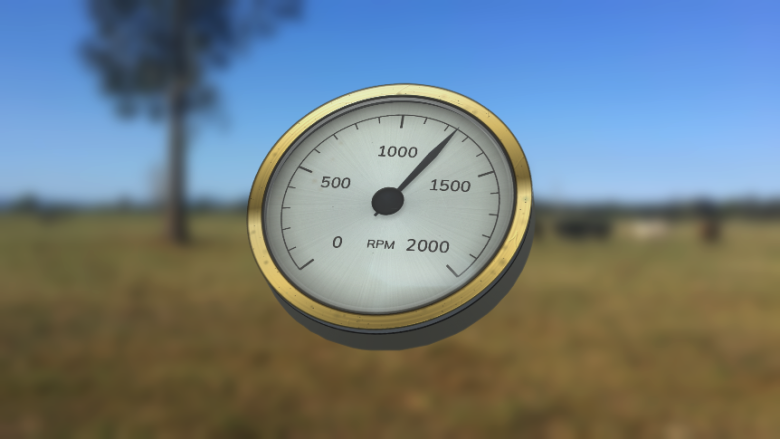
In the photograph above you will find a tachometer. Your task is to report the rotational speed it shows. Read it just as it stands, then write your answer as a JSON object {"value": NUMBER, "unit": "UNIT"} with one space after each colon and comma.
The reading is {"value": 1250, "unit": "rpm"}
